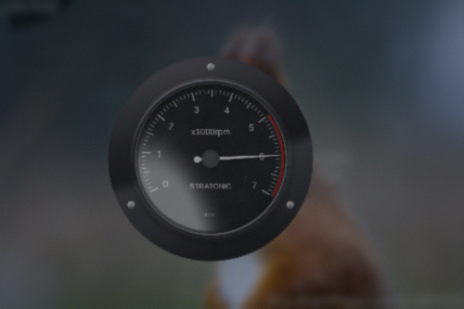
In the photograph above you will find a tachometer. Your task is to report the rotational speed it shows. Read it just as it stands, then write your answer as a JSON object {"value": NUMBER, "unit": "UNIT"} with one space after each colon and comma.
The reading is {"value": 6000, "unit": "rpm"}
